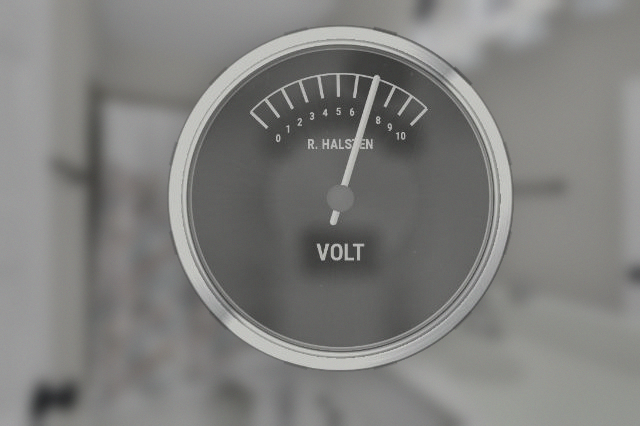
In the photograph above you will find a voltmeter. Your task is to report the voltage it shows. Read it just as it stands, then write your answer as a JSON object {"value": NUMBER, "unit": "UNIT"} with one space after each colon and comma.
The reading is {"value": 7, "unit": "V"}
